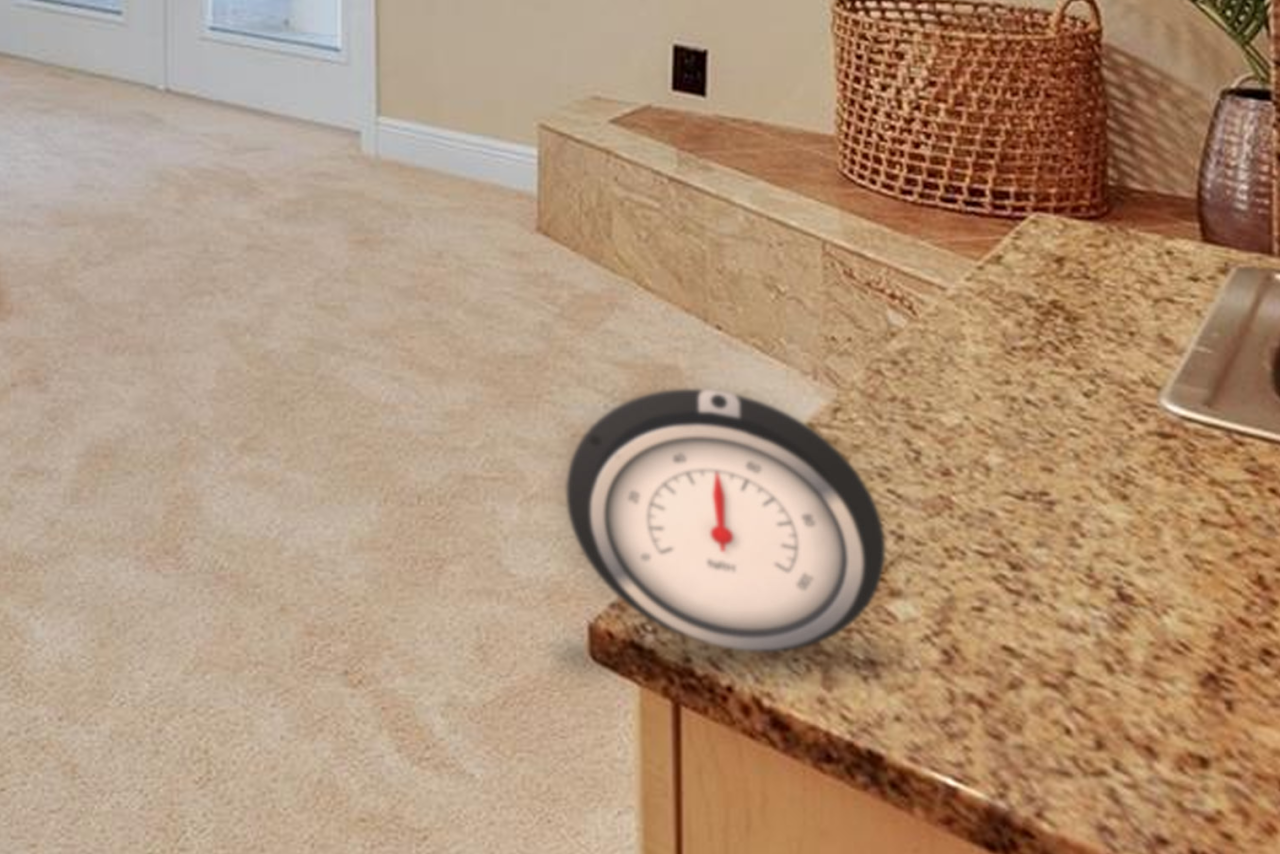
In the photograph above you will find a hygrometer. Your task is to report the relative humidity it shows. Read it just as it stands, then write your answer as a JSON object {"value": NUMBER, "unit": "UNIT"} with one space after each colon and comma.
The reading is {"value": 50, "unit": "%"}
